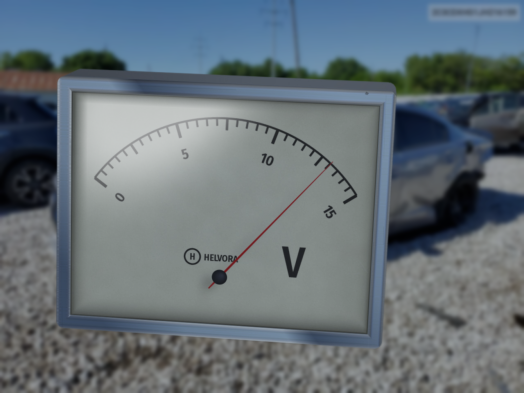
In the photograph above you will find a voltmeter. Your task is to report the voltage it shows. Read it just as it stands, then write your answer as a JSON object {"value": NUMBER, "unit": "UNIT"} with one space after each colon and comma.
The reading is {"value": 13, "unit": "V"}
